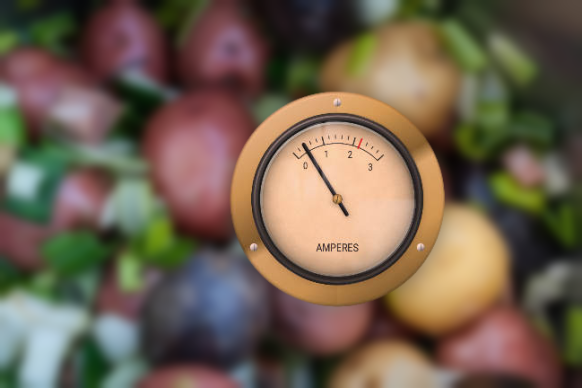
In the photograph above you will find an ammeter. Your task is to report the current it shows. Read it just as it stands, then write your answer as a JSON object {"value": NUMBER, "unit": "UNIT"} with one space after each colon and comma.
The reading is {"value": 0.4, "unit": "A"}
